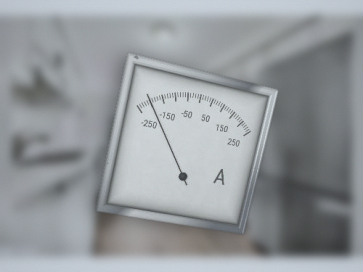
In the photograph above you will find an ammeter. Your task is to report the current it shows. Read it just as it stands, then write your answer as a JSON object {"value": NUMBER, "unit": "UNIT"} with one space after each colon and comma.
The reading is {"value": -200, "unit": "A"}
